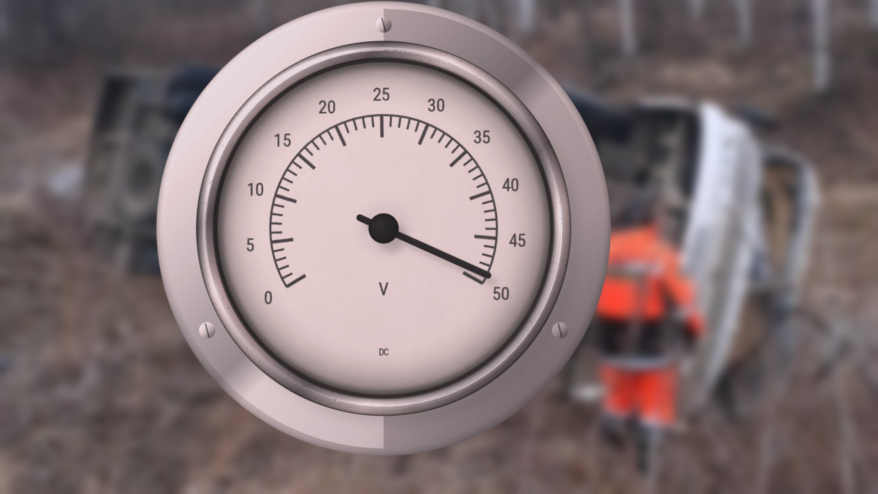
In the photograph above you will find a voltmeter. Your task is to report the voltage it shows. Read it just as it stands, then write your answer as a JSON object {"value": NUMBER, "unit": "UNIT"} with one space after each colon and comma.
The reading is {"value": 49, "unit": "V"}
